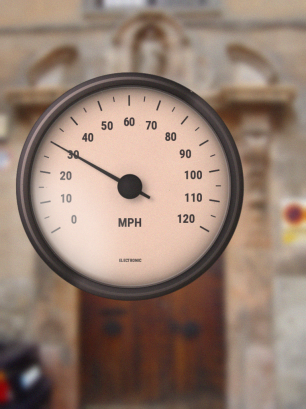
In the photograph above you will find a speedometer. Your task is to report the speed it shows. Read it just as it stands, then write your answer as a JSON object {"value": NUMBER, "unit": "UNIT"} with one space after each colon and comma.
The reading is {"value": 30, "unit": "mph"}
